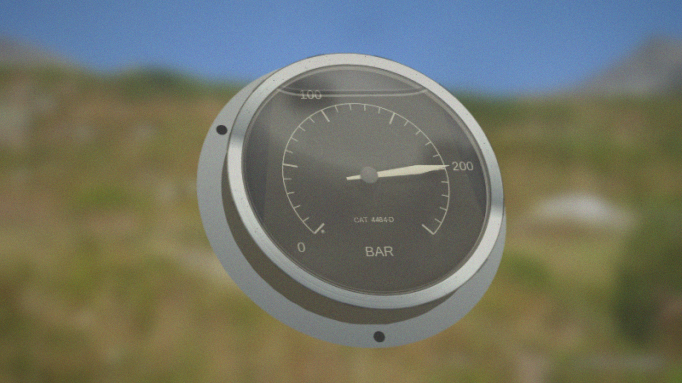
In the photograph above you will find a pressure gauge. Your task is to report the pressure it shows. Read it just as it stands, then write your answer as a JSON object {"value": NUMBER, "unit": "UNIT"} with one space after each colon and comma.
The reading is {"value": 200, "unit": "bar"}
